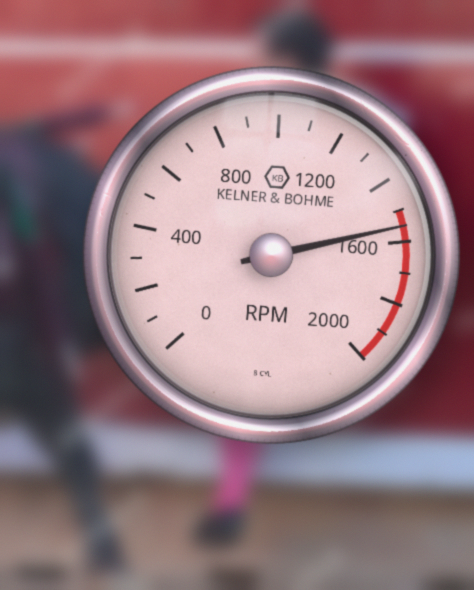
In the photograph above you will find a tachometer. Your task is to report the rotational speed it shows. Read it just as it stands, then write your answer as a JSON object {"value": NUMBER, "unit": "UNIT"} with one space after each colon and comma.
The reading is {"value": 1550, "unit": "rpm"}
